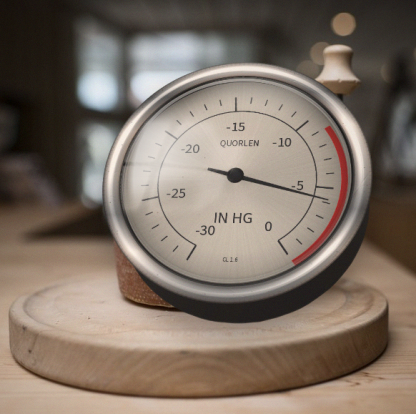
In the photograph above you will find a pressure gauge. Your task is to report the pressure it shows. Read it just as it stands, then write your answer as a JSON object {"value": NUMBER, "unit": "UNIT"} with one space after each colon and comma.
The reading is {"value": -4, "unit": "inHg"}
